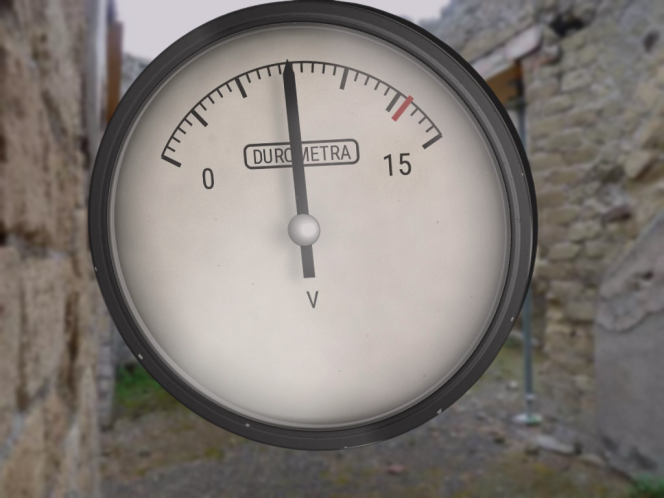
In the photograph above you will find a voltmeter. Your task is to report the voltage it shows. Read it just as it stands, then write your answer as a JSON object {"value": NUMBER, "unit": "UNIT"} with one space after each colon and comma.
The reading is {"value": 7.5, "unit": "V"}
